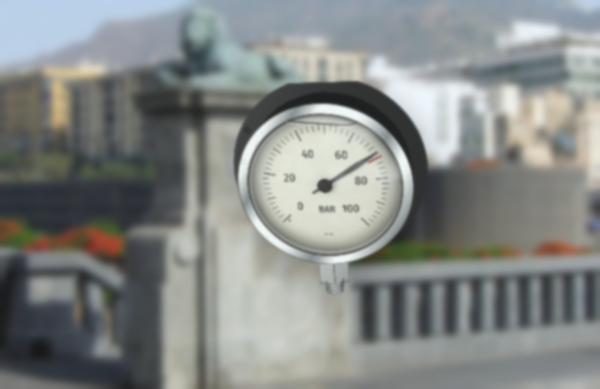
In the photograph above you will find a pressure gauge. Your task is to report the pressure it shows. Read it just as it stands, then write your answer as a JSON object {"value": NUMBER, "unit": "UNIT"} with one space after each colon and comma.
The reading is {"value": 70, "unit": "bar"}
